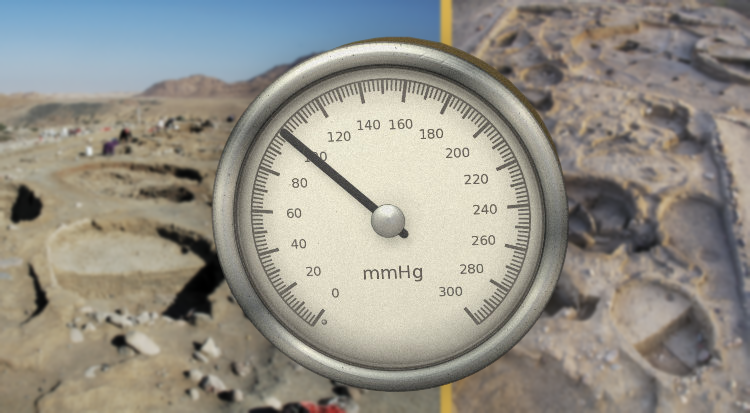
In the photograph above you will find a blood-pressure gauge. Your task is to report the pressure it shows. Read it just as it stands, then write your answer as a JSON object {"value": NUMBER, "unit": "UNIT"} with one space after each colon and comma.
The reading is {"value": 100, "unit": "mmHg"}
